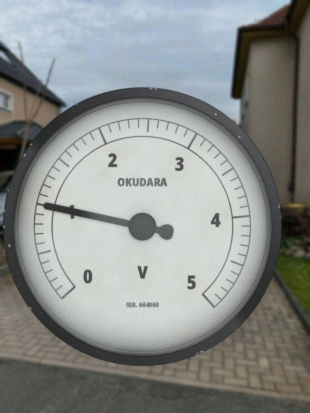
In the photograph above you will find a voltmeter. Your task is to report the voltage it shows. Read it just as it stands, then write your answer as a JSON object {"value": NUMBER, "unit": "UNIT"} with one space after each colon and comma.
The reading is {"value": 1, "unit": "V"}
